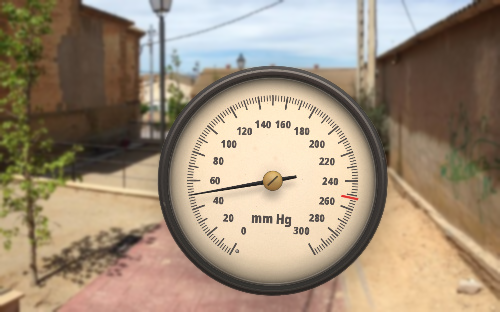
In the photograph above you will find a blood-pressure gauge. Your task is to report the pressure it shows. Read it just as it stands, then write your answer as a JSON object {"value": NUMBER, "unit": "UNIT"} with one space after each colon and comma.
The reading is {"value": 50, "unit": "mmHg"}
